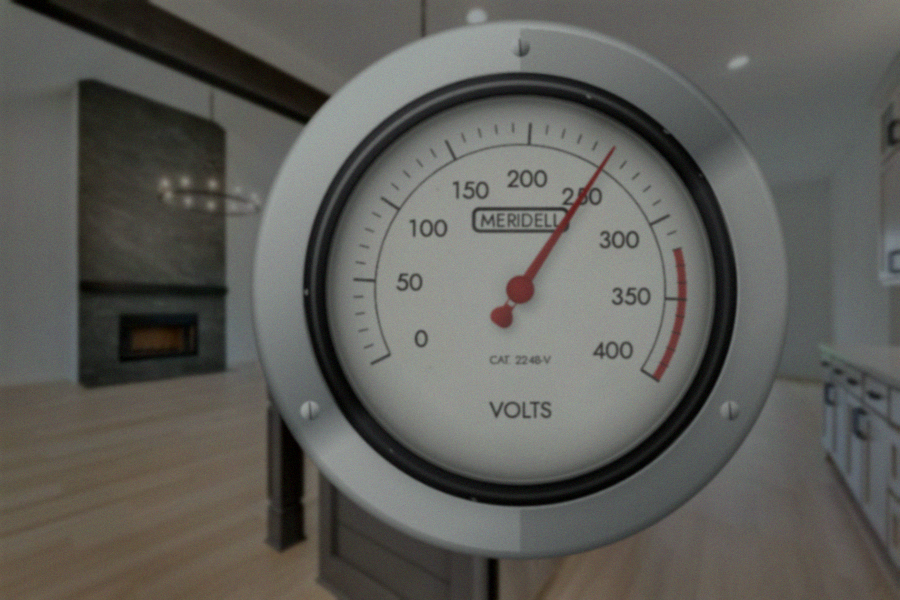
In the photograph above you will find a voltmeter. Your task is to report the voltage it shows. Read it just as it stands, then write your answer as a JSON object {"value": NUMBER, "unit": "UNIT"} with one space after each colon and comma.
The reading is {"value": 250, "unit": "V"}
